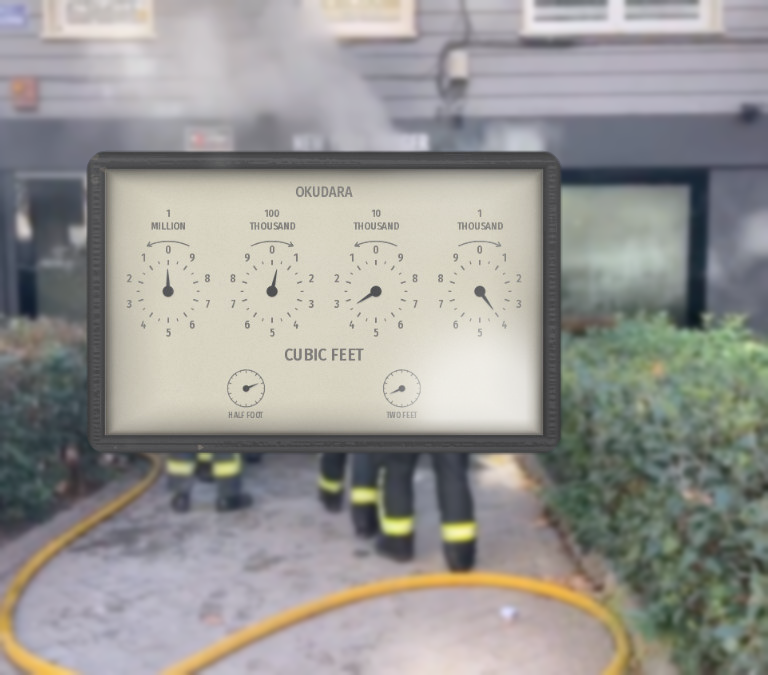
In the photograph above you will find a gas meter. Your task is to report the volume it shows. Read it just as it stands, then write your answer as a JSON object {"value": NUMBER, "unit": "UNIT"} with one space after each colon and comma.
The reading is {"value": 3400, "unit": "ft³"}
